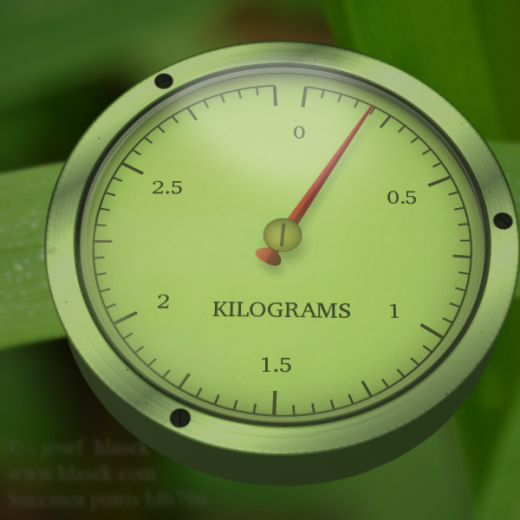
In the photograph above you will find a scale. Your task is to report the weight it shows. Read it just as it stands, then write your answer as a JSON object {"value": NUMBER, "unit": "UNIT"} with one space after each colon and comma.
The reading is {"value": 0.2, "unit": "kg"}
